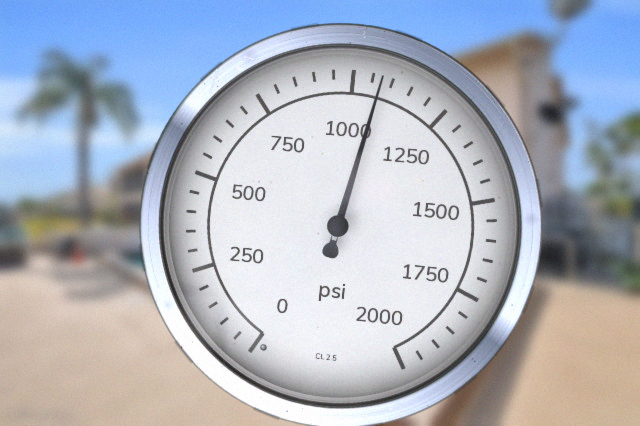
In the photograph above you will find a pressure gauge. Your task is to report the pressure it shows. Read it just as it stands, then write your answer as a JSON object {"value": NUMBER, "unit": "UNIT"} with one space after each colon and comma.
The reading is {"value": 1075, "unit": "psi"}
